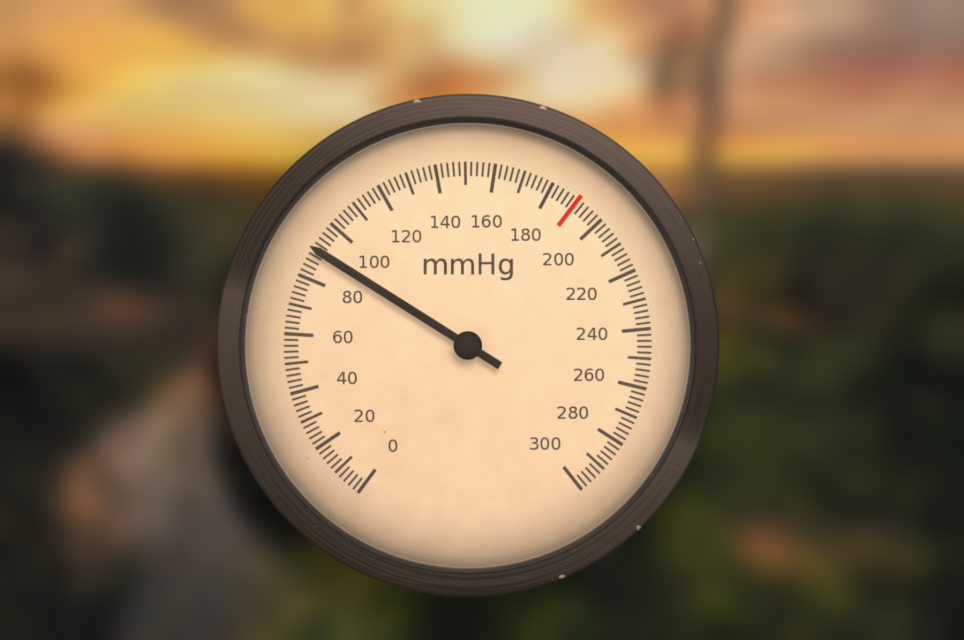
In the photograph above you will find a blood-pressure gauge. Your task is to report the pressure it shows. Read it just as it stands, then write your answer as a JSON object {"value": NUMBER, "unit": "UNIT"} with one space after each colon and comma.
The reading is {"value": 90, "unit": "mmHg"}
